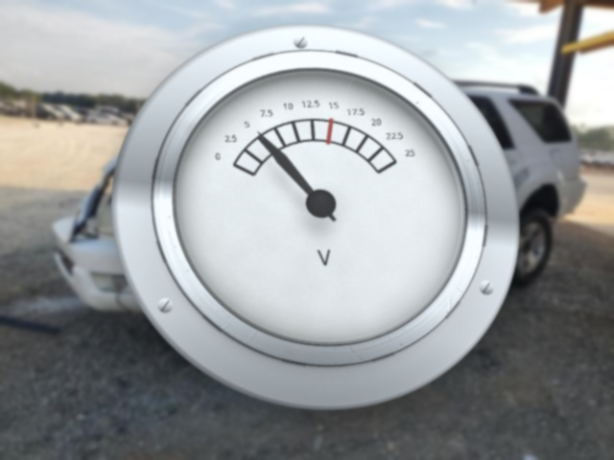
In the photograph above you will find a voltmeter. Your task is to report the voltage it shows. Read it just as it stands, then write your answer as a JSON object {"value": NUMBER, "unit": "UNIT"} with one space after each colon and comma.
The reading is {"value": 5, "unit": "V"}
